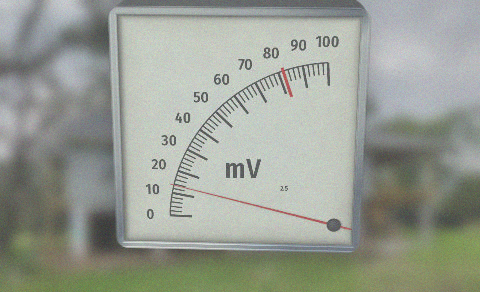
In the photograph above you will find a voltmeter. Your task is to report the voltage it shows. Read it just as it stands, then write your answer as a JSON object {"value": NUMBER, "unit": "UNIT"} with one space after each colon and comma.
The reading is {"value": 14, "unit": "mV"}
